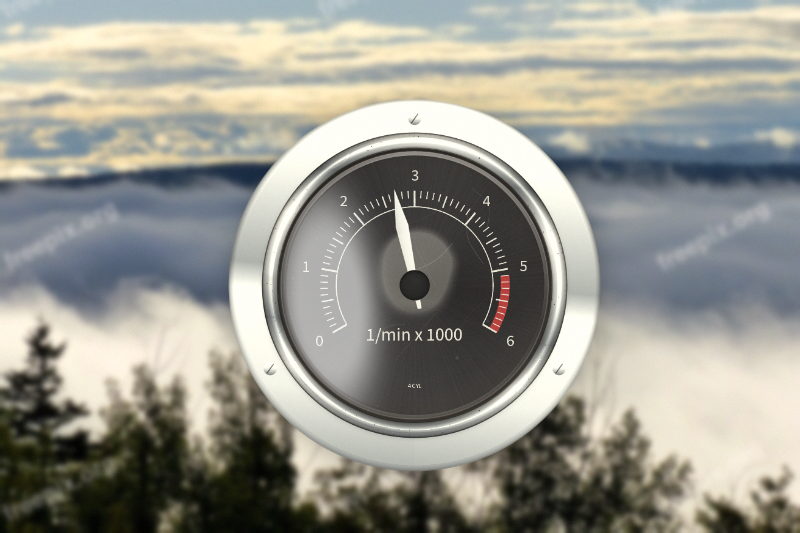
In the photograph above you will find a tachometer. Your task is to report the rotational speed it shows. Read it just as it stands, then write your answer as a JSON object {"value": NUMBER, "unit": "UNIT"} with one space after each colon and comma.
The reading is {"value": 2700, "unit": "rpm"}
